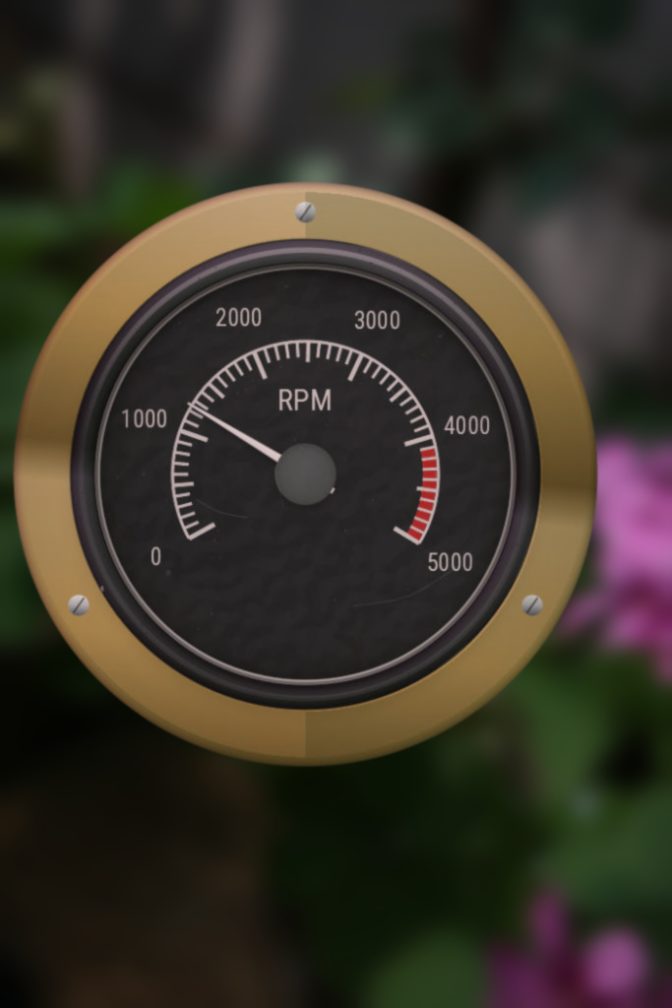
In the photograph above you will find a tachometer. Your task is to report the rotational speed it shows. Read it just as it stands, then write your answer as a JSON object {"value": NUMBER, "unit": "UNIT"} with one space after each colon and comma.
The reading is {"value": 1250, "unit": "rpm"}
